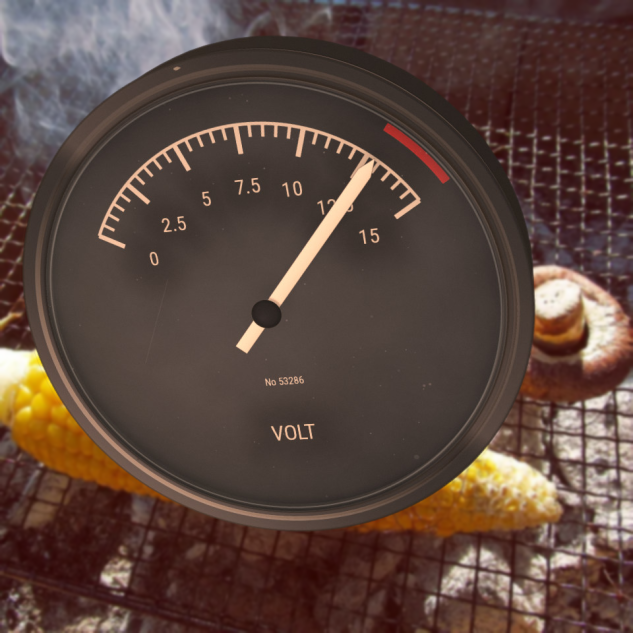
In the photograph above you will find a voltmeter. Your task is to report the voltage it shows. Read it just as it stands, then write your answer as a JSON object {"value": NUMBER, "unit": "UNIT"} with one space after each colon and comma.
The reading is {"value": 12.75, "unit": "V"}
